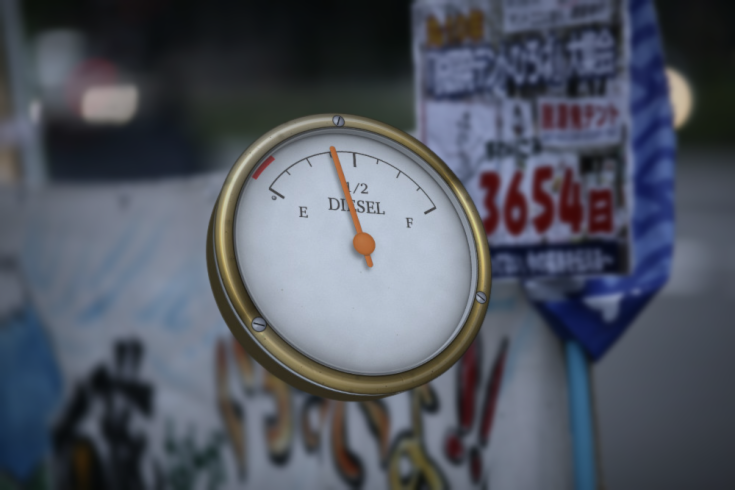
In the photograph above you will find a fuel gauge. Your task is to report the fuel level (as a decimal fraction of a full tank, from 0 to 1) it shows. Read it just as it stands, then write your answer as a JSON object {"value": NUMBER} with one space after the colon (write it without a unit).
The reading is {"value": 0.375}
